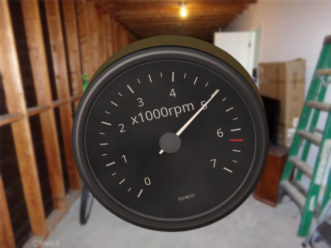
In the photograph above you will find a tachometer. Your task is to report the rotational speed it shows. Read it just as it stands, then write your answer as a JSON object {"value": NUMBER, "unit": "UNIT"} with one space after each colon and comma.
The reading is {"value": 5000, "unit": "rpm"}
